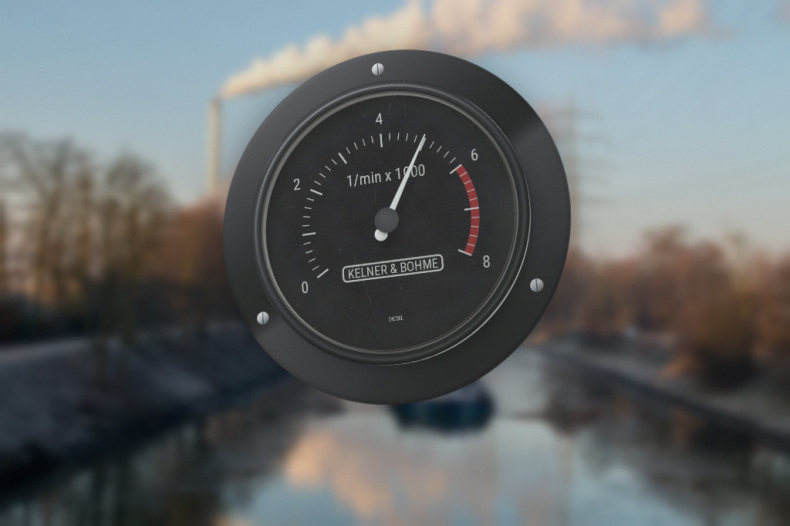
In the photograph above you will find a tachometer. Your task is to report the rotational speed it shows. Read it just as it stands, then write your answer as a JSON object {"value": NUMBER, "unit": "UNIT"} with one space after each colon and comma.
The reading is {"value": 5000, "unit": "rpm"}
